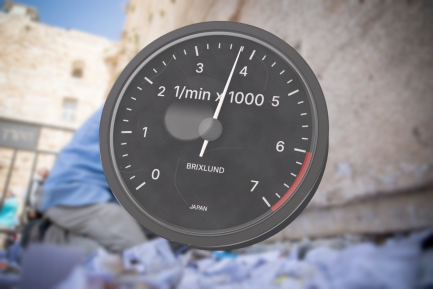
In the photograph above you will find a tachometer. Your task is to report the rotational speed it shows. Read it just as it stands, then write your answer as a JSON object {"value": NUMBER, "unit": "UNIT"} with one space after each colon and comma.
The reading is {"value": 3800, "unit": "rpm"}
